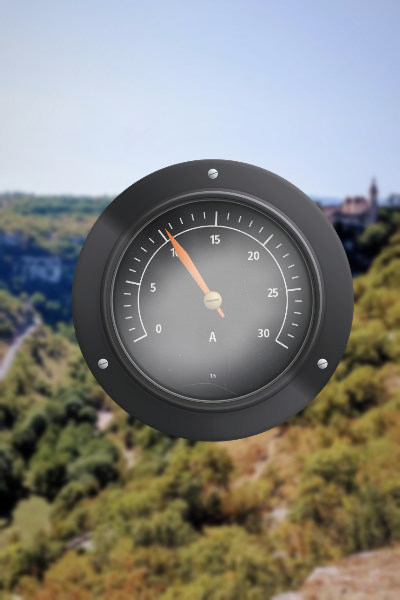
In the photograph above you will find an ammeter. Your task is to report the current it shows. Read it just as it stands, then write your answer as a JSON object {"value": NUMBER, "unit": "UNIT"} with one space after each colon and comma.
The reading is {"value": 10.5, "unit": "A"}
